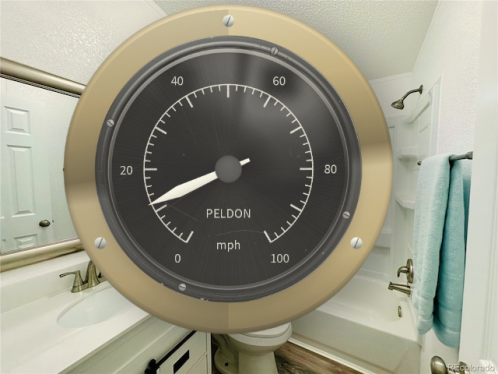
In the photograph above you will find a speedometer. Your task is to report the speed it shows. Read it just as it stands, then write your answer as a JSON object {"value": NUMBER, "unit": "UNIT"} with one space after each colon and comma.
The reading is {"value": 12, "unit": "mph"}
